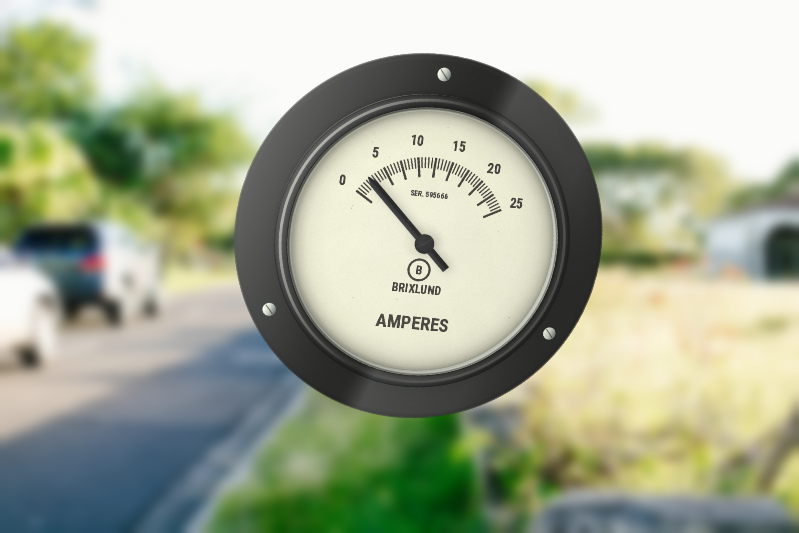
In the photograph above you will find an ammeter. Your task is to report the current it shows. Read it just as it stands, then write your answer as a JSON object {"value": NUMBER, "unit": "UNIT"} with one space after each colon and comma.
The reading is {"value": 2.5, "unit": "A"}
